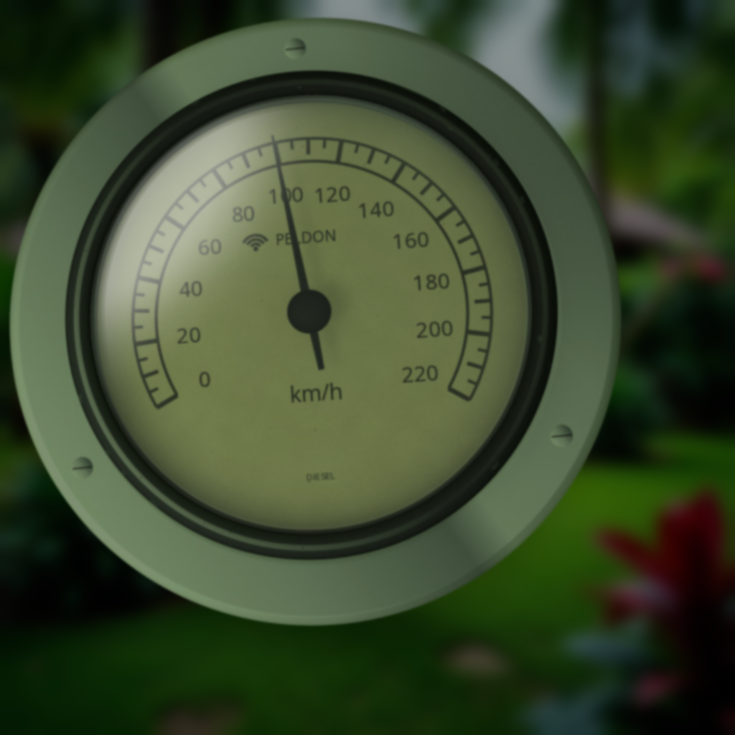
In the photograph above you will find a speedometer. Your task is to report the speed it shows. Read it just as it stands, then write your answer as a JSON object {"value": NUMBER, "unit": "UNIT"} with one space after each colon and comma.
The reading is {"value": 100, "unit": "km/h"}
